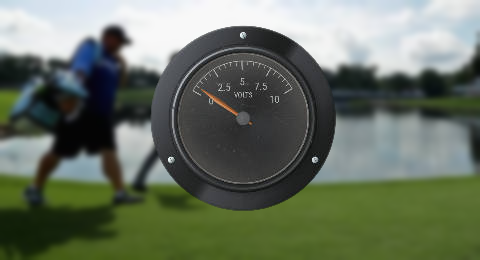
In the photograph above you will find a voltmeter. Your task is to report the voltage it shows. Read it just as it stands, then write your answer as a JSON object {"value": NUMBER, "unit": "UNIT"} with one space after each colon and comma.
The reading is {"value": 0.5, "unit": "V"}
